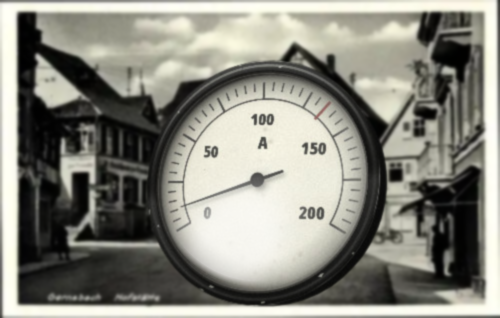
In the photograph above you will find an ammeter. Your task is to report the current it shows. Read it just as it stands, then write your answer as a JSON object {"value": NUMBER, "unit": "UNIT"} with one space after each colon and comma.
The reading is {"value": 10, "unit": "A"}
